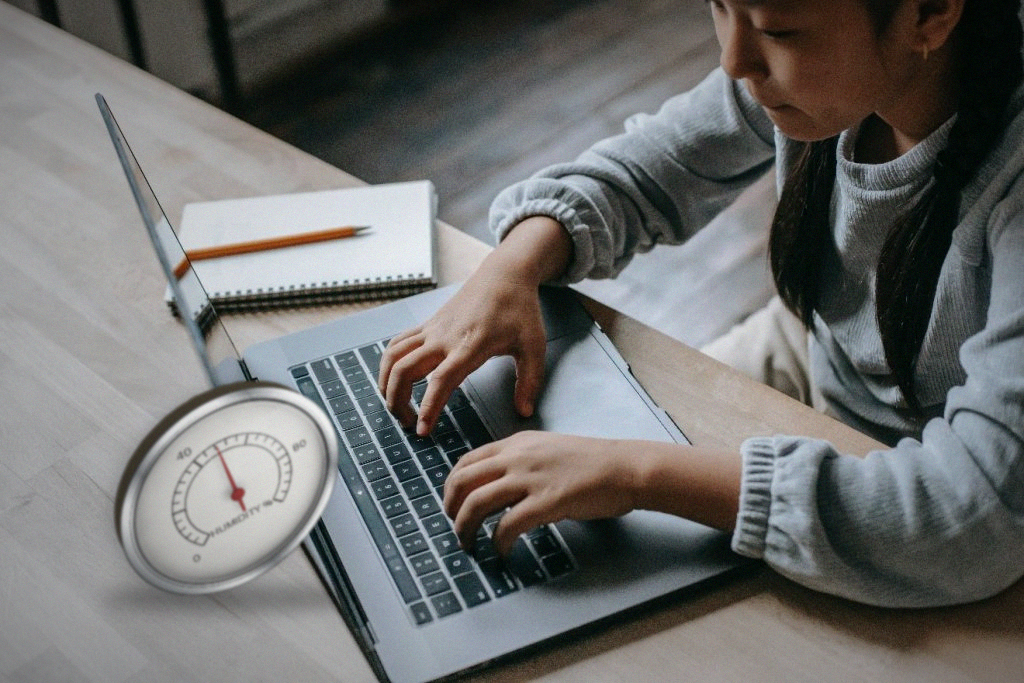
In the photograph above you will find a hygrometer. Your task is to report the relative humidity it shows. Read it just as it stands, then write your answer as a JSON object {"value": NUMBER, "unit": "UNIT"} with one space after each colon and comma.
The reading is {"value": 48, "unit": "%"}
